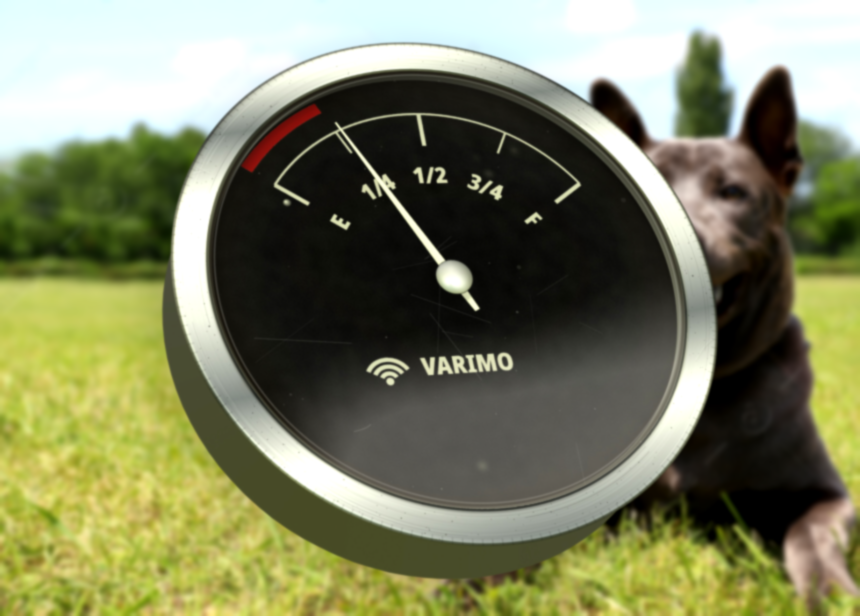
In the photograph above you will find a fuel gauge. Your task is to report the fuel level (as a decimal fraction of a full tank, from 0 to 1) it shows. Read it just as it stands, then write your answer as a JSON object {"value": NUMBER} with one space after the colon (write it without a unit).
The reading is {"value": 0.25}
